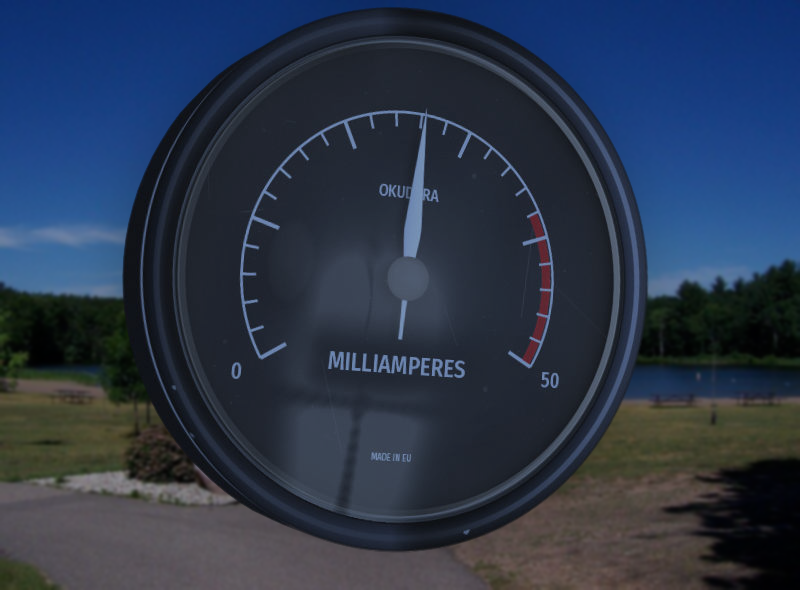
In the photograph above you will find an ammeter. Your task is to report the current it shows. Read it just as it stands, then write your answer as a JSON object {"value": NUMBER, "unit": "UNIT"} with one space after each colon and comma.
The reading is {"value": 26, "unit": "mA"}
